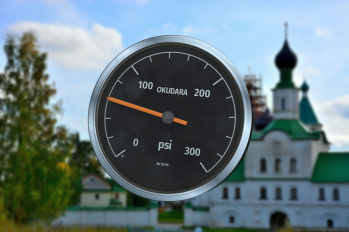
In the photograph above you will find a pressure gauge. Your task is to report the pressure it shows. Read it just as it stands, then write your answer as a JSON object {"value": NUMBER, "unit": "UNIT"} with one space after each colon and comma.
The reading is {"value": 60, "unit": "psi"}
